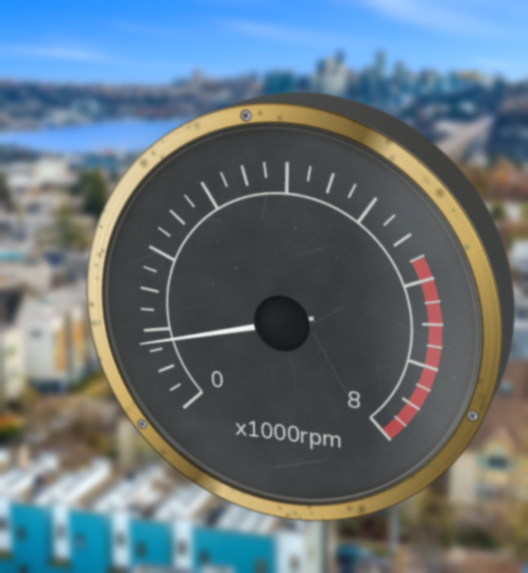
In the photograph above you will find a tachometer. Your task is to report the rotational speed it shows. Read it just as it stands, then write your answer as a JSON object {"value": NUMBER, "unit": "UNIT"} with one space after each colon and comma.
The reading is {"value": 875, "unit": "rpm"}
